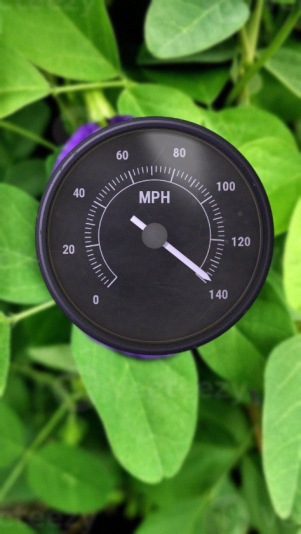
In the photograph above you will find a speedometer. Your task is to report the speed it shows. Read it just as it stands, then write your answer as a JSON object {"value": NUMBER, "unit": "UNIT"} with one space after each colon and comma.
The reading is {"value": 138, "unit": "mph"}
